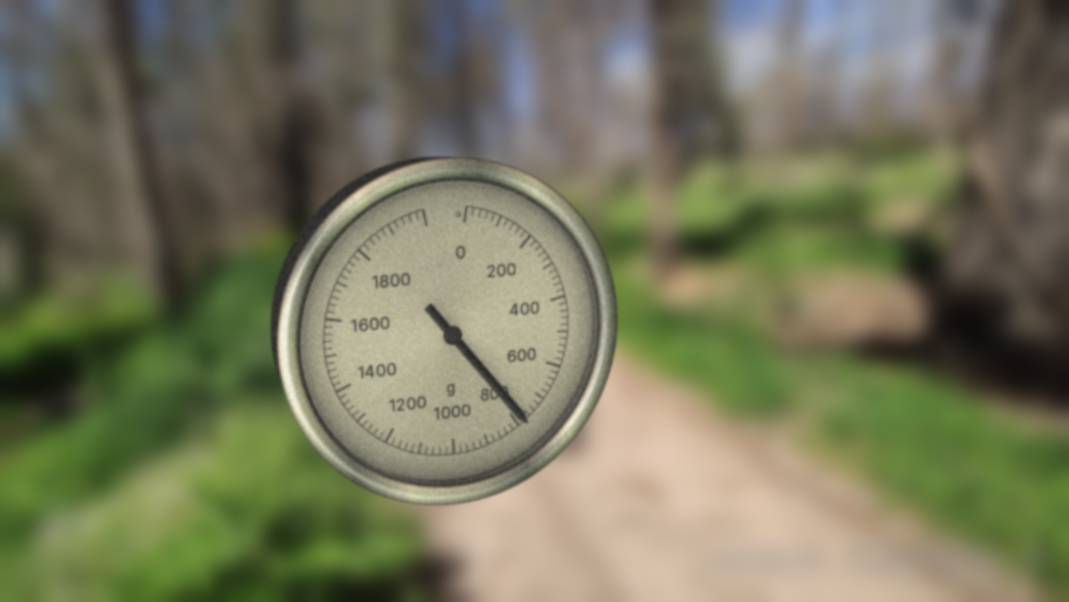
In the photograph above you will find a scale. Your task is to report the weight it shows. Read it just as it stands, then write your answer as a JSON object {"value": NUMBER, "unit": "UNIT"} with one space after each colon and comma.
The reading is {"value": 780, "unit": "g"}
